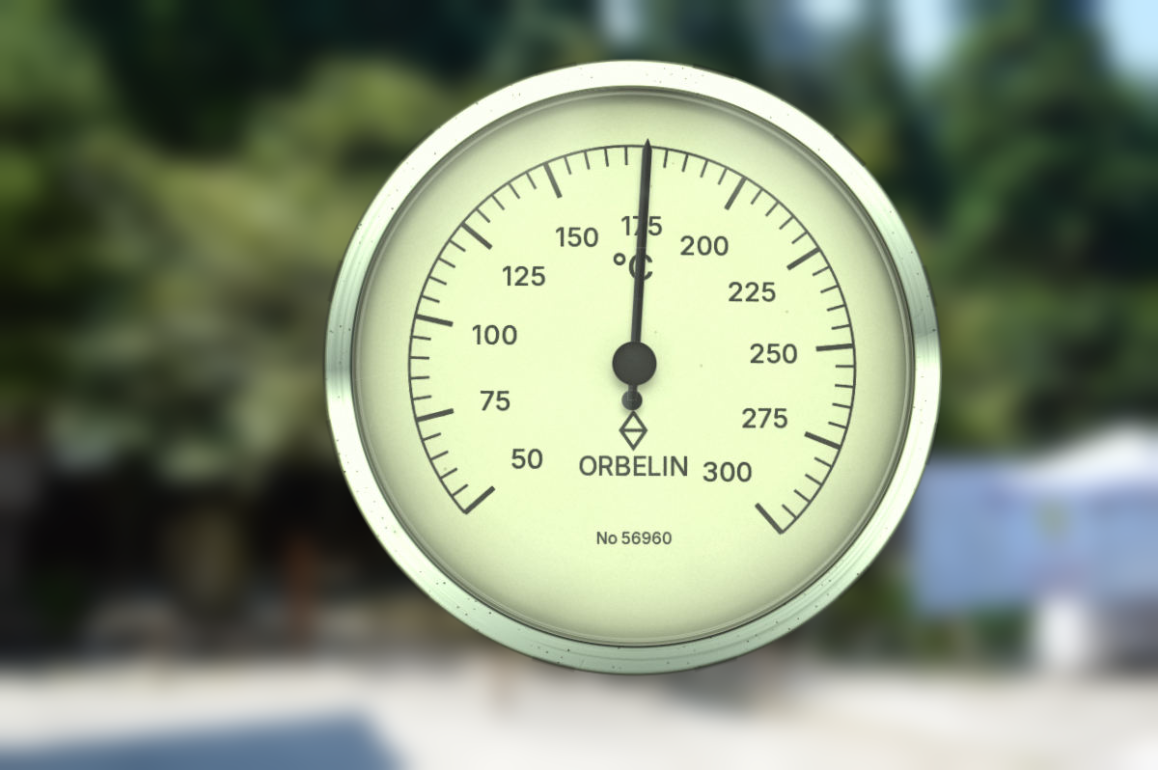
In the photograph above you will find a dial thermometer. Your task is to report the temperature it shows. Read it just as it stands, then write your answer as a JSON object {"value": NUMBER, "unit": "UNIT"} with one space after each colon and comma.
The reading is {"value": 175, "unit": "°C"}
